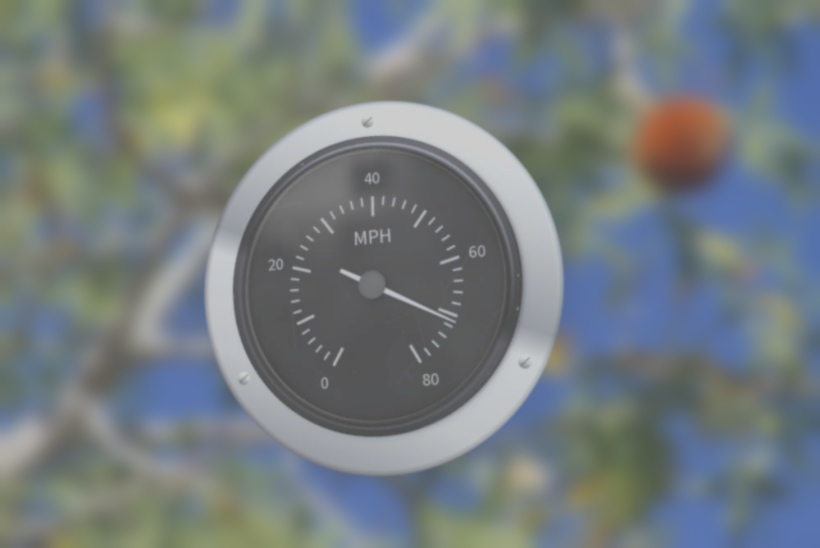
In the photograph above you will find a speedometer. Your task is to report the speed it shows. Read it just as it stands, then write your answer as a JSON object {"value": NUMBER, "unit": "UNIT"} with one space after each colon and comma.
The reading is {"value": 71, "unit": "mph"}
